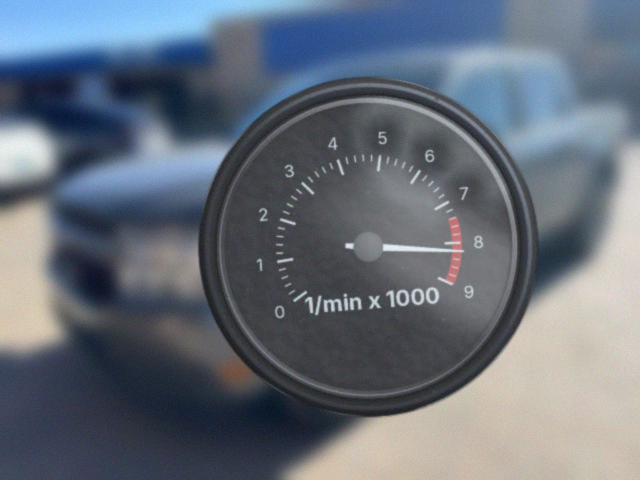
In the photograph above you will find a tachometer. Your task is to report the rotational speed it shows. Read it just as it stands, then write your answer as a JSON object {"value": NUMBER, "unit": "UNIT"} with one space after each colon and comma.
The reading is {"value": 8200, "unit": "rpm"}
